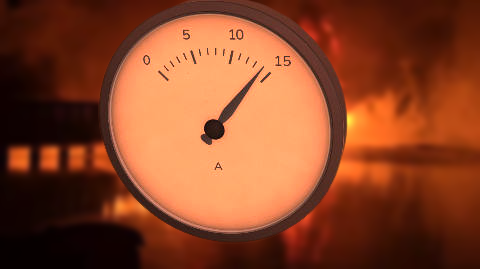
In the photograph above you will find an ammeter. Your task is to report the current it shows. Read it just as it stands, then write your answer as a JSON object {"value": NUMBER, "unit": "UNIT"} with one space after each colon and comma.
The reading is {"value": 14, "unit": "A"}
